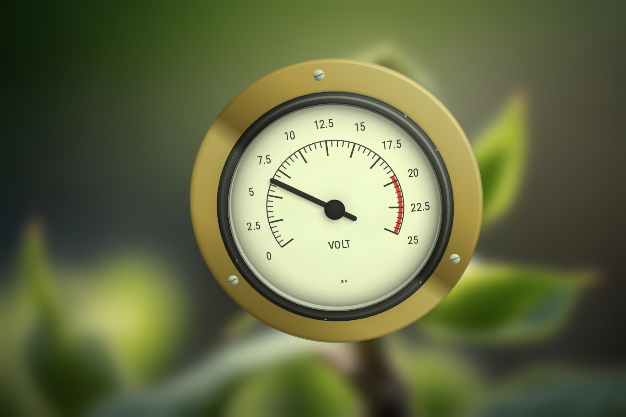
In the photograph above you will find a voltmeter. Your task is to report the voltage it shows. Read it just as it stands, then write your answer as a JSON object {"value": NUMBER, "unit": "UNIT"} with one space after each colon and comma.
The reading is {"value": 6.5, "unit": "V"}
